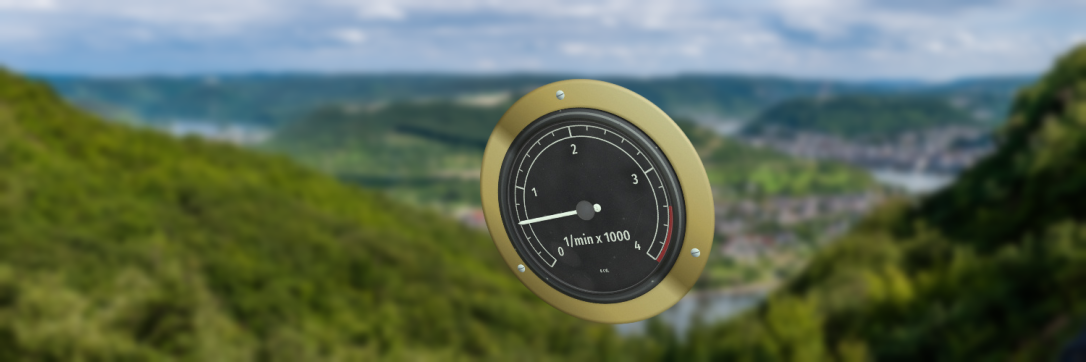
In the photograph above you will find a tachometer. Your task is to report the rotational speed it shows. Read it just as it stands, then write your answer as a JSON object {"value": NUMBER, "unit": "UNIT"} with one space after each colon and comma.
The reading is {"value": 600, "unit": "rpm"}
